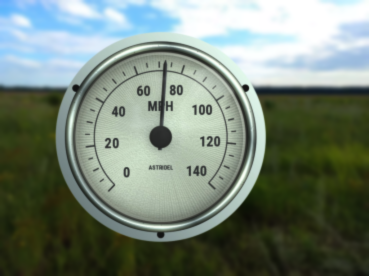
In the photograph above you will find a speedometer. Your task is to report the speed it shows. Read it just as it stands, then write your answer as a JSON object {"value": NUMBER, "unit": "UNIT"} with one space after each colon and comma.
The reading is {"value": 72.5, "unit": "mph"}
